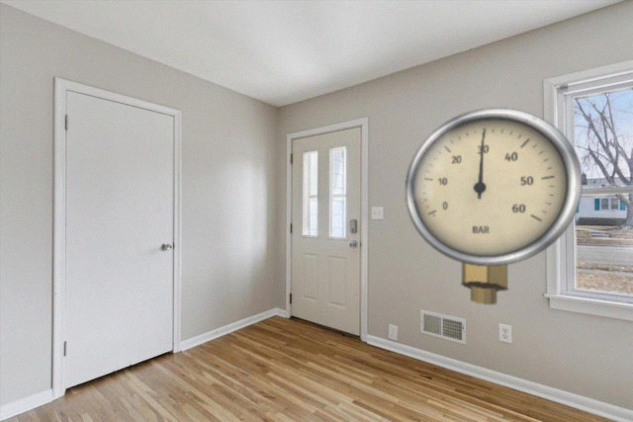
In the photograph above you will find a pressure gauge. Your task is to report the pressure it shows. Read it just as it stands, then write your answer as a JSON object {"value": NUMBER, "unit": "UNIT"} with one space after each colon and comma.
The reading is {"value": 30, "unit": "bar"}
